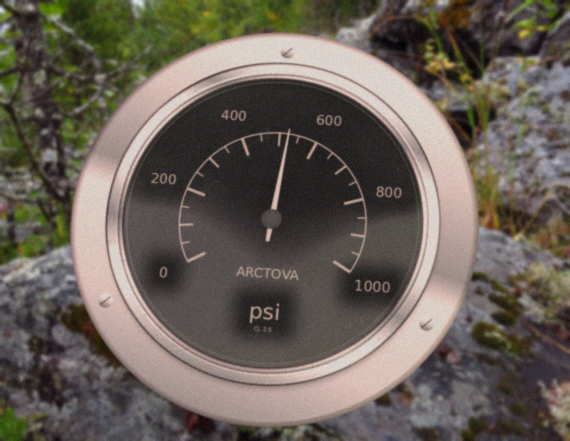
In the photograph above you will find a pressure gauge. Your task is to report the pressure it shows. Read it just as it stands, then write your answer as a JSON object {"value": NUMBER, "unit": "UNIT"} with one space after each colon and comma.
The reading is {"value": 525, "unit": "psi"}
